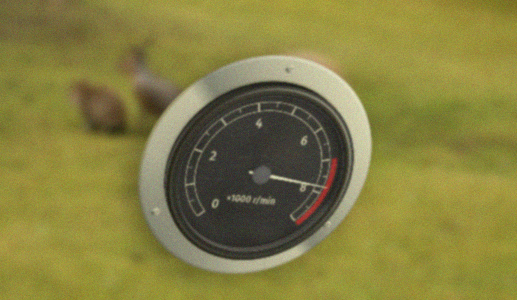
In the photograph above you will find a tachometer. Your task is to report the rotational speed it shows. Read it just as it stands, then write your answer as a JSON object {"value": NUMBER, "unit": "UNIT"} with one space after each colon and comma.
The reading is {"value": 7750, "unit": "rpm"}
